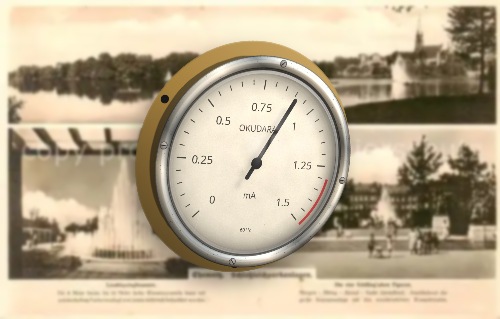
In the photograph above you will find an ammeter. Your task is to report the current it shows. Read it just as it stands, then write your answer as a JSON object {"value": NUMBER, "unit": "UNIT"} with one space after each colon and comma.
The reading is {"value": 0.9, "unit": "mA"}
